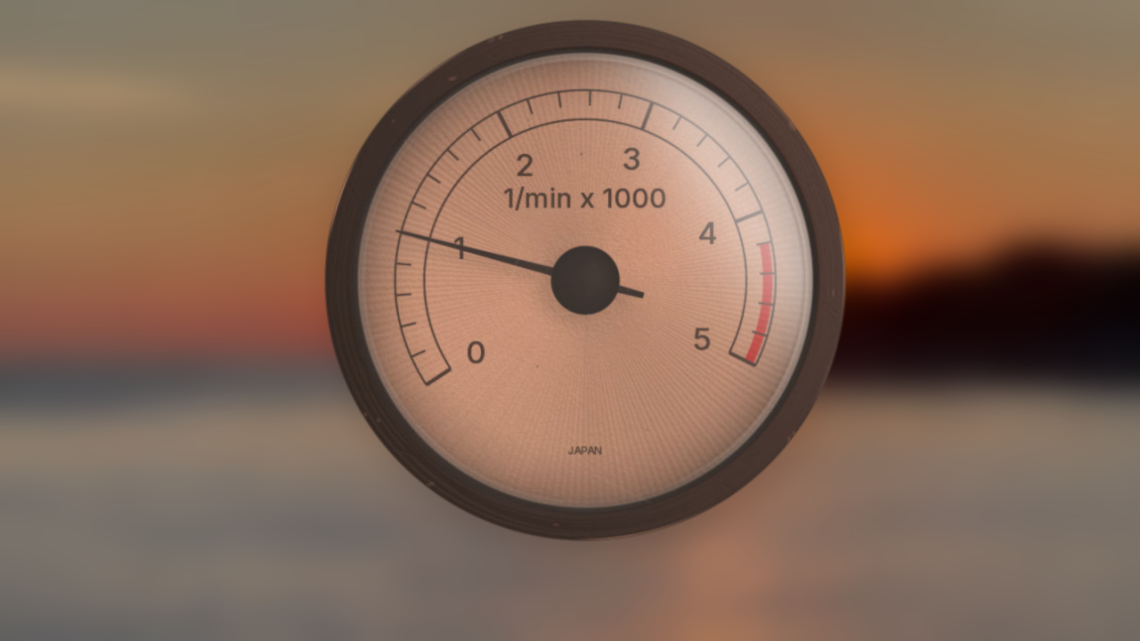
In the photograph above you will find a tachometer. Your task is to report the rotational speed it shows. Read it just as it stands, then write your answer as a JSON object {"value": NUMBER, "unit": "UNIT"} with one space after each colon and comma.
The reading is {"value": 1000, "unit": "rpm"}
